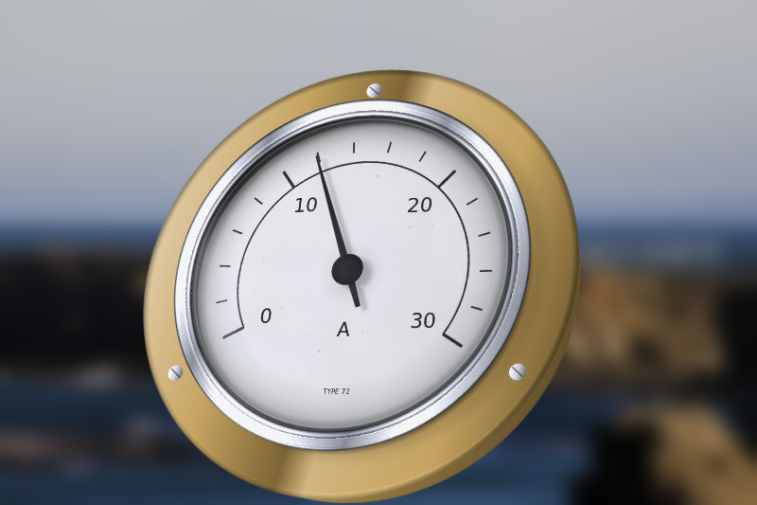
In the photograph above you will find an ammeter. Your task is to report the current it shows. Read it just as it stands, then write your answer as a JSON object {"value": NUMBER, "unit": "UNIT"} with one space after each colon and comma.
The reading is {"value": 12, "unit": "A"}
